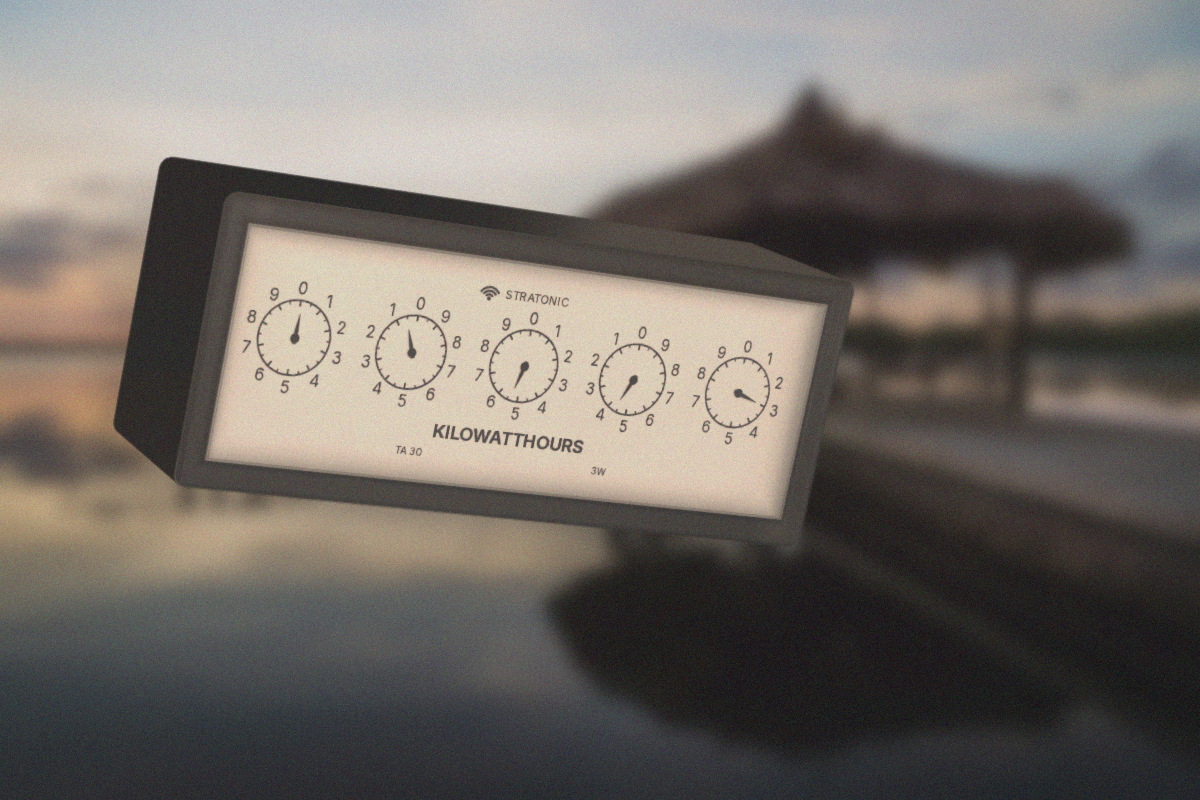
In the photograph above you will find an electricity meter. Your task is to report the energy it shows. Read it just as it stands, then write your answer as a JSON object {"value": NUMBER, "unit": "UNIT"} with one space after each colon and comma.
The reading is {"value": 543, "unit": "kWh"}
